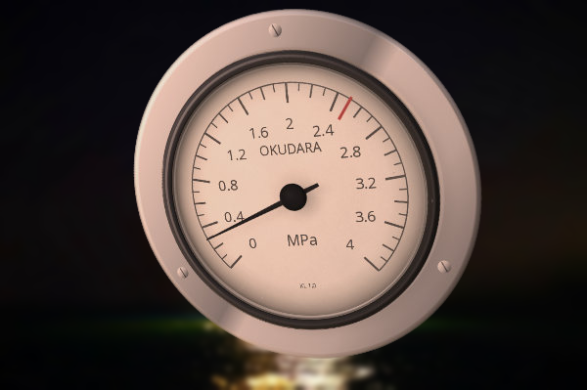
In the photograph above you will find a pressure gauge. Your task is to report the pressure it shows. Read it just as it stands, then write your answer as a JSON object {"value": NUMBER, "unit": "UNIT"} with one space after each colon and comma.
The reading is {"value": 0.3, "unit": "MPa"}
